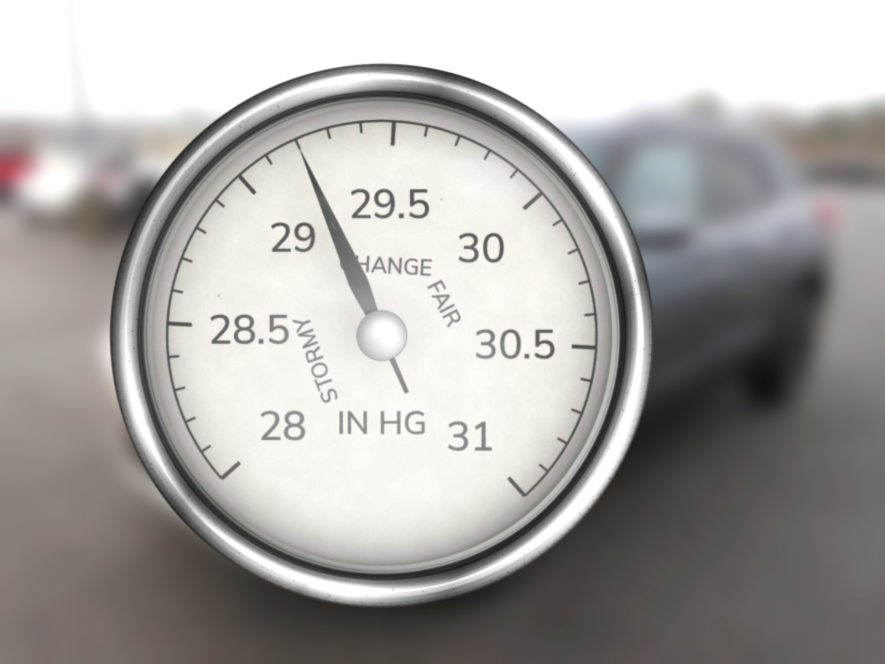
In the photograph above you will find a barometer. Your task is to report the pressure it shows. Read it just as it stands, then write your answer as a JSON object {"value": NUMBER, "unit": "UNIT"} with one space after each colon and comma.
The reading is {"value": 29.2, "unit": "inHg"}
